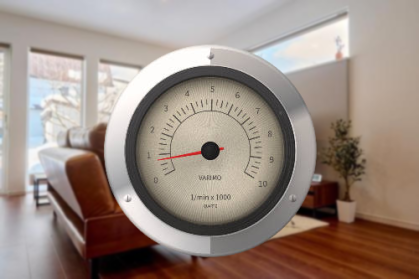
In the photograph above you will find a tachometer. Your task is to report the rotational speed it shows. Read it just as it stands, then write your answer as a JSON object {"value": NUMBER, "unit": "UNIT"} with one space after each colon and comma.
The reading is {"value": 750, "unit": "rpm"}
